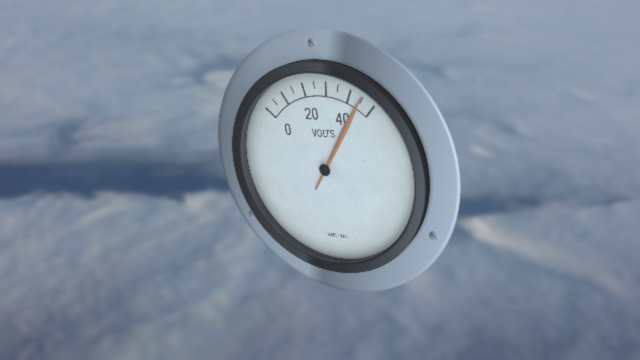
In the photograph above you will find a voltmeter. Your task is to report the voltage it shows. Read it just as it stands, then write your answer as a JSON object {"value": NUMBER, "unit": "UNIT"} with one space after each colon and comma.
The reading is {"value": 45, "unit": "V"}
